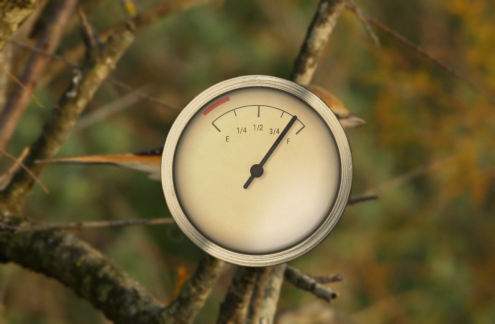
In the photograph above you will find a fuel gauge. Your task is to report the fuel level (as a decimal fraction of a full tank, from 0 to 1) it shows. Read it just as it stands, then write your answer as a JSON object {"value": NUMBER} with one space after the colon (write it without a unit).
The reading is {"value": 0.875}
